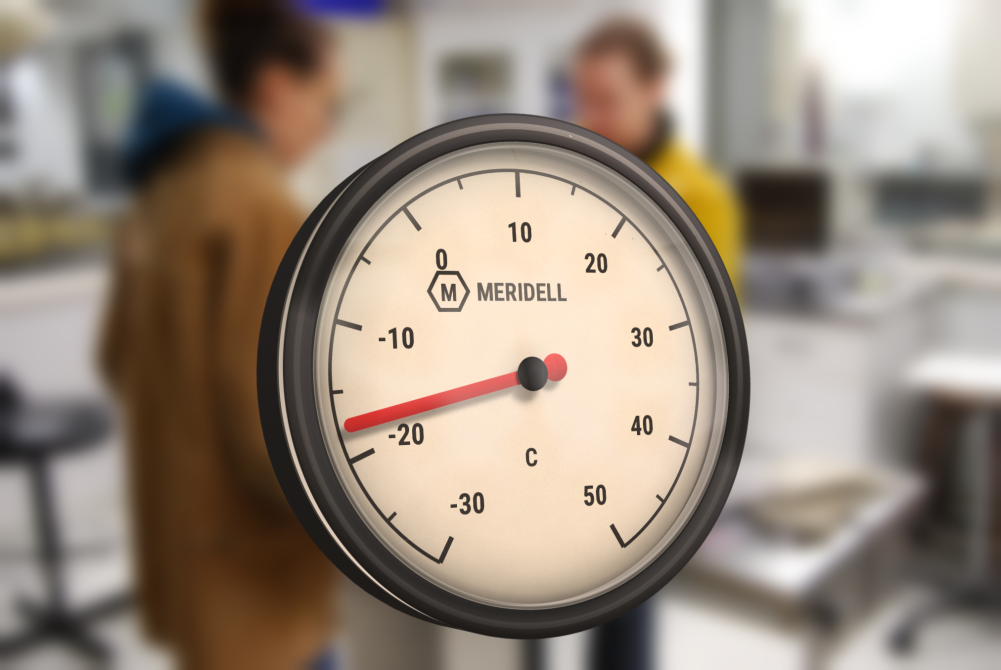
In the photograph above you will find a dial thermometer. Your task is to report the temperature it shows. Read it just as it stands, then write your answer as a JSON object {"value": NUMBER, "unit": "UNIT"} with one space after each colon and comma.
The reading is {"value": -17.5, "unit": "°C"}
